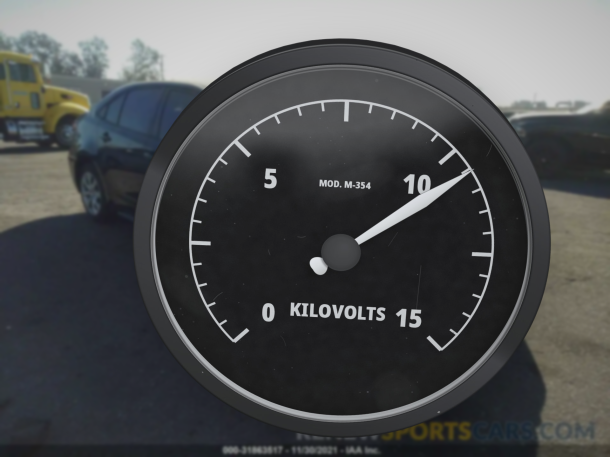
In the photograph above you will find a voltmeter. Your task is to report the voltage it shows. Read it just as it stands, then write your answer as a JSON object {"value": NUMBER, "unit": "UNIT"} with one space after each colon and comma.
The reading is {"value": 10.5, "unit": "kV"}
